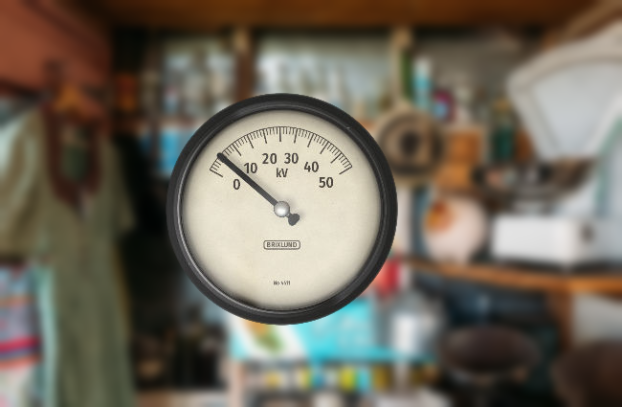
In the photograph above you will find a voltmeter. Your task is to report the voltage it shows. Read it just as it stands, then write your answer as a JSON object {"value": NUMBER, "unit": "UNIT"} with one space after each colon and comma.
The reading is {"value": 5, "unit": "kV"}
